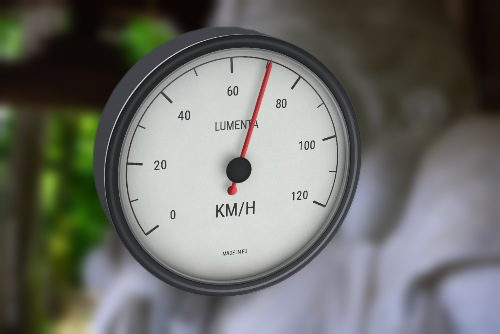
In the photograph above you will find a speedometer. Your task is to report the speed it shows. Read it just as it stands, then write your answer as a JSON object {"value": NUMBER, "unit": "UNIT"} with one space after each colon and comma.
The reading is {"value": 70, "unit": "km/h"}
